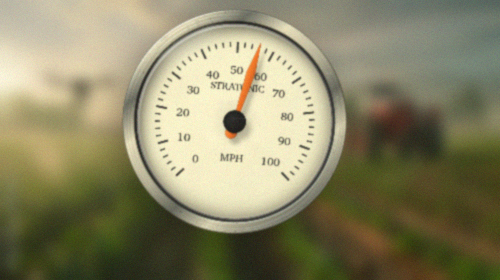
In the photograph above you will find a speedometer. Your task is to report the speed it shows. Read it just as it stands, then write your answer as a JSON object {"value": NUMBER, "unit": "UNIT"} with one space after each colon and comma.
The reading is {"value": 56, "unit": "mph"}
